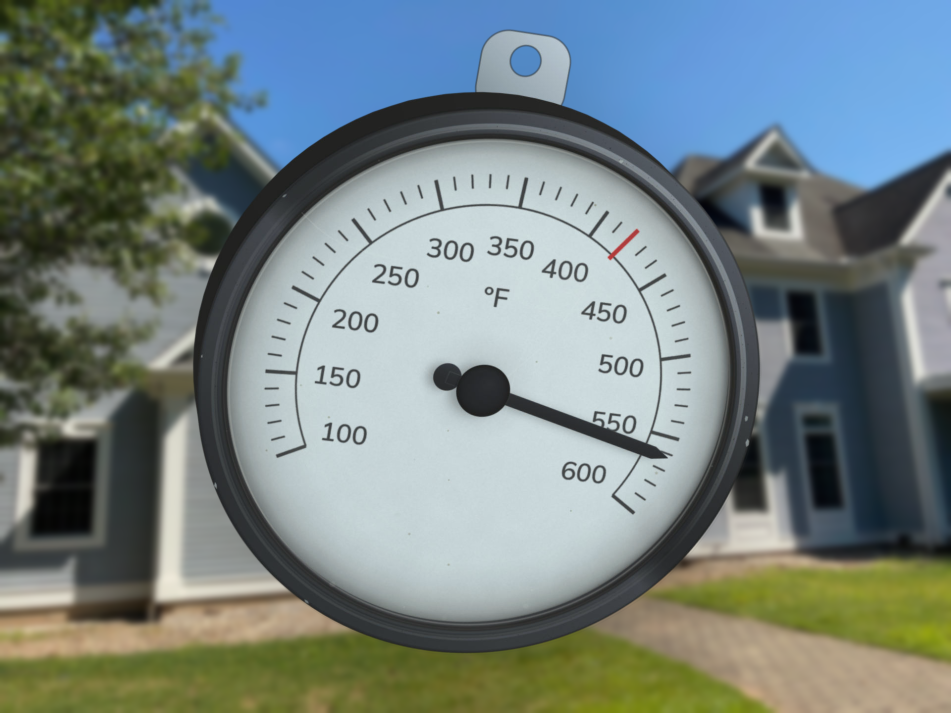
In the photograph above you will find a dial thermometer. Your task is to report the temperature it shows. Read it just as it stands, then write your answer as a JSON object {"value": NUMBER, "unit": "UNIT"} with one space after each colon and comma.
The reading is {"value": 560, "unit": "°F"}
